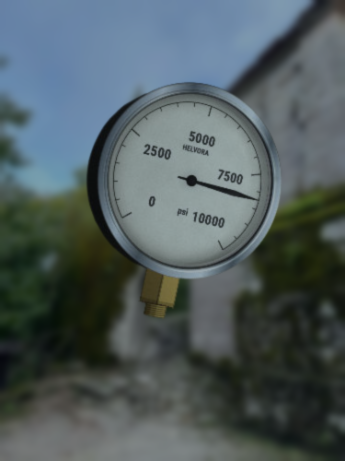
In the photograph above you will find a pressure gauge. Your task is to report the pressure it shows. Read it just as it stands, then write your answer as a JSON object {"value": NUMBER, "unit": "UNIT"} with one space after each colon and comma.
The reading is {"value": 8250, "unit": "psi"}
